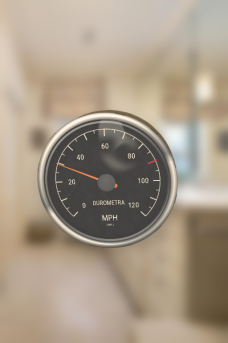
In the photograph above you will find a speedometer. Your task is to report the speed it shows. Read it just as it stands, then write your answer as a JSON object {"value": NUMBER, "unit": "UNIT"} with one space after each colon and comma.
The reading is {"value": 30, "unit": "mph"}
